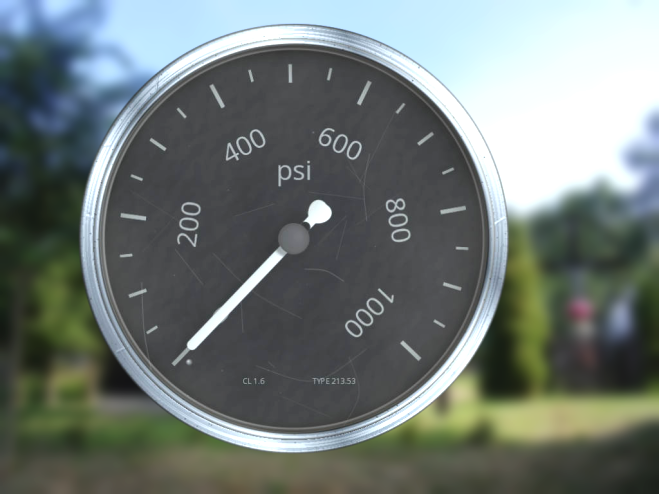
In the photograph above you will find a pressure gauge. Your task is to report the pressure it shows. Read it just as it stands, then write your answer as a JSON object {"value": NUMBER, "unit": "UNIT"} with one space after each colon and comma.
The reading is {"value": 0, "unit": "psi"}
